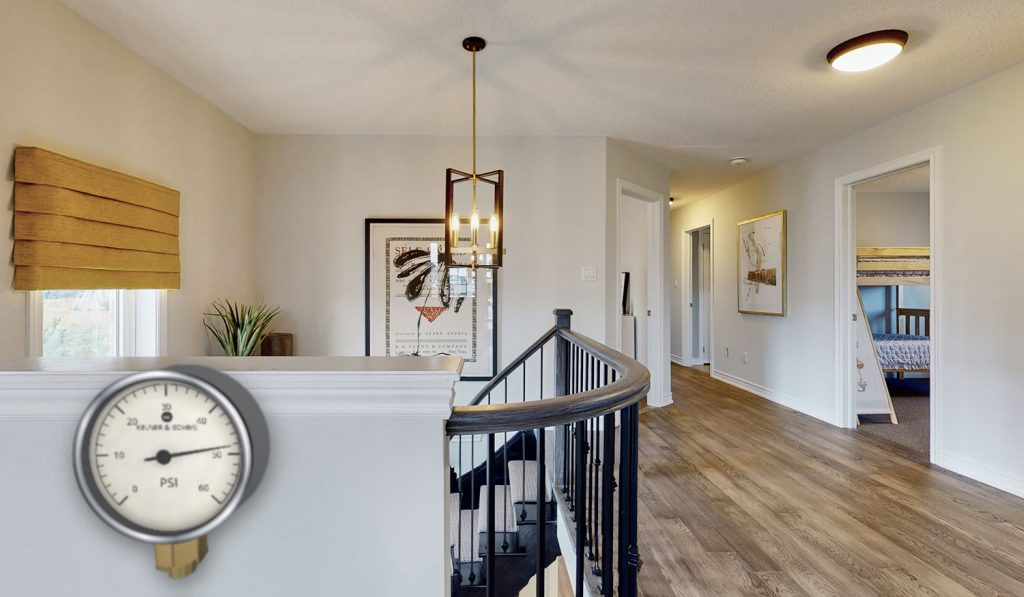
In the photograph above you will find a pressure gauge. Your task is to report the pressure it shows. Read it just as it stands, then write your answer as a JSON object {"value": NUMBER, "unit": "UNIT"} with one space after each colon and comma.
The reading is {"value": 48, "unit": "psi"}
